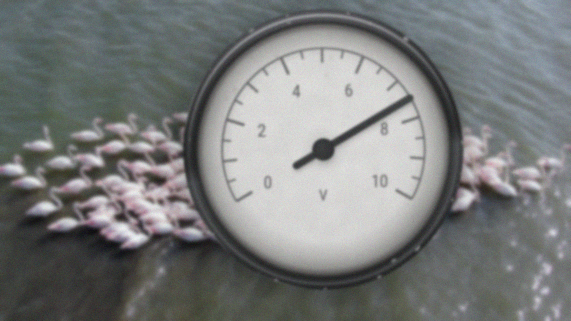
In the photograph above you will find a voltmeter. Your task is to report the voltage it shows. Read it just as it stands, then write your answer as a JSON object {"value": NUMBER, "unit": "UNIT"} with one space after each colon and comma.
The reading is {"value": 7.5, "unit": "V"}
